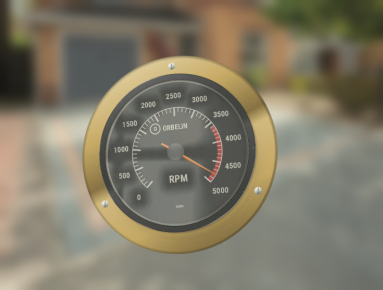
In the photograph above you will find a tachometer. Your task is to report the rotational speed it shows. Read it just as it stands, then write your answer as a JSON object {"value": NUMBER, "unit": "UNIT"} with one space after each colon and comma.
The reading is {"value": 4800, "unit": "rpm"}
